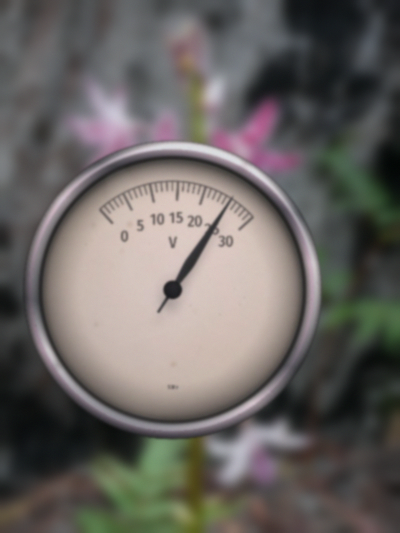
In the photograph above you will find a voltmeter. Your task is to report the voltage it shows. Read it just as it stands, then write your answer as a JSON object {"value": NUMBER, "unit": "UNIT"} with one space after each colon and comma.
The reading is {"value": 25, "unit": "V"}
